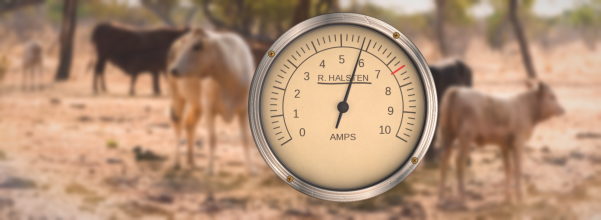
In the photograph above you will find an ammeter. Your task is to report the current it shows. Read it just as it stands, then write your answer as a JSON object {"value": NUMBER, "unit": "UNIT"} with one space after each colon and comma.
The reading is {"value": 5.8, "unit": "A"}
